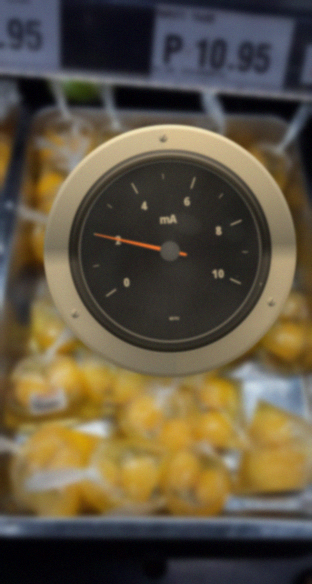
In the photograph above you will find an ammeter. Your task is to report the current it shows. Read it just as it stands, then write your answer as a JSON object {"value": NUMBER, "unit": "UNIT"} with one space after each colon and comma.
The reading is {"value": 2, "unit": "mA"}
